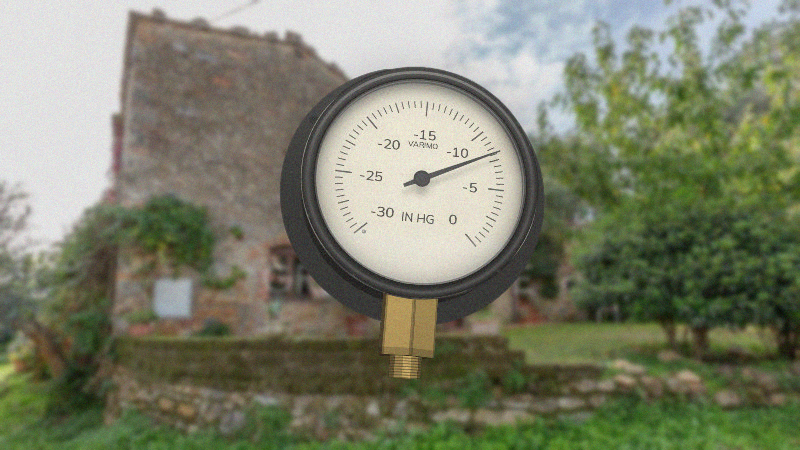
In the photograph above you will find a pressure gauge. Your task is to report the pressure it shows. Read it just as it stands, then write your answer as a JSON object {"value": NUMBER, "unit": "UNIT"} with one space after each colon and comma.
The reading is {"value": -8, "unit": "inHg"}
